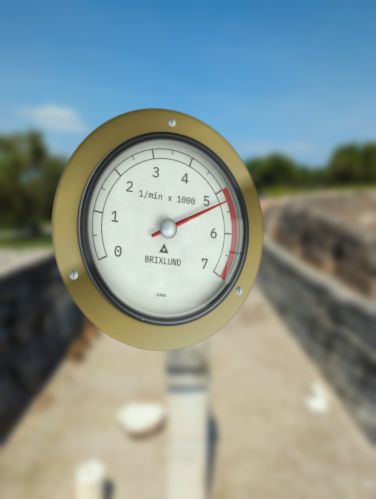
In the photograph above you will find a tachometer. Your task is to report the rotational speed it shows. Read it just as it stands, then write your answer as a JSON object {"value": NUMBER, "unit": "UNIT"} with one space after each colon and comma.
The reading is {"value": 5250, "unit": "rpm"}
